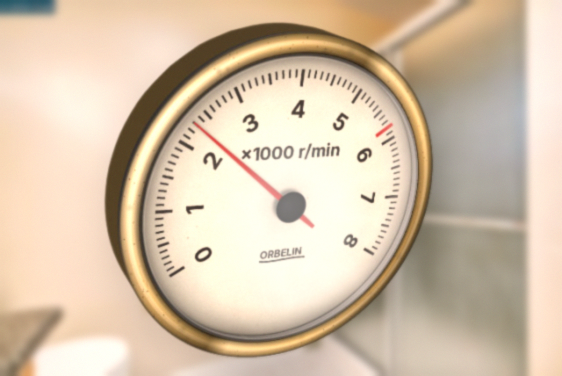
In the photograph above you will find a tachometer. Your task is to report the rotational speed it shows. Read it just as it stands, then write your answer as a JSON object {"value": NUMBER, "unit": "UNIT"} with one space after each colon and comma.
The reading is {"value": 2300, "unit": "rpm"}
